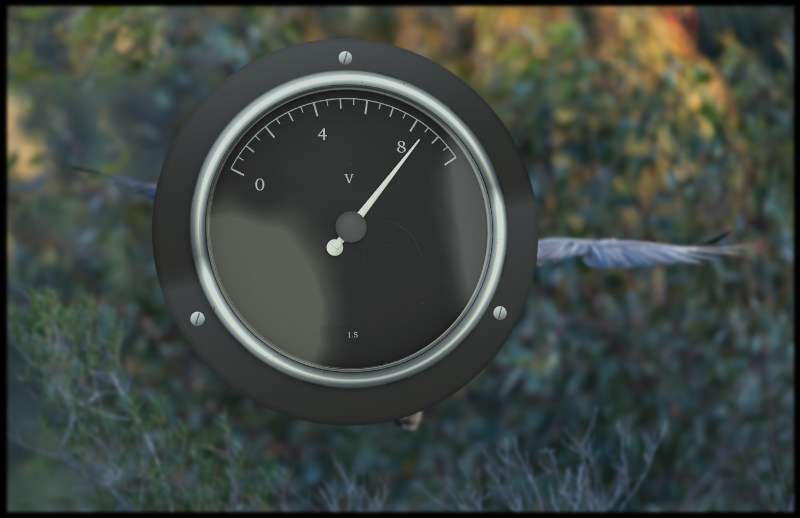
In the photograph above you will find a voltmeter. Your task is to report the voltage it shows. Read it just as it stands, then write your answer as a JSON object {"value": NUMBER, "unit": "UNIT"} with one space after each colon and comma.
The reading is {"value": 8.5, "unit": "V"}
